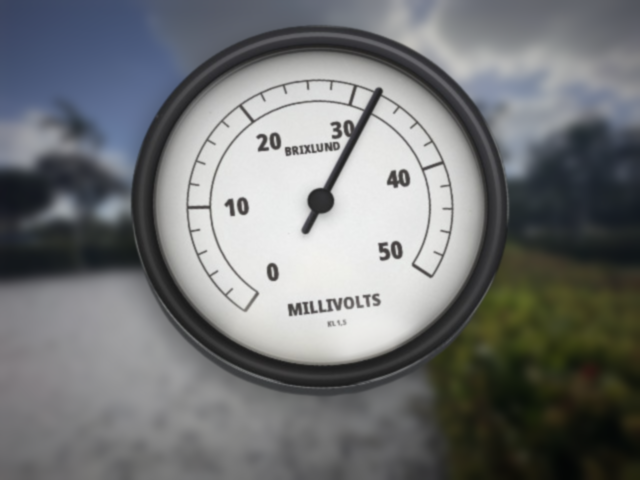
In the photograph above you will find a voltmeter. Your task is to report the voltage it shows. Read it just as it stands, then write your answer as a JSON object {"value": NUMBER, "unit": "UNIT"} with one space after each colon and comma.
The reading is {"value": 32, "unit": "mV"}
